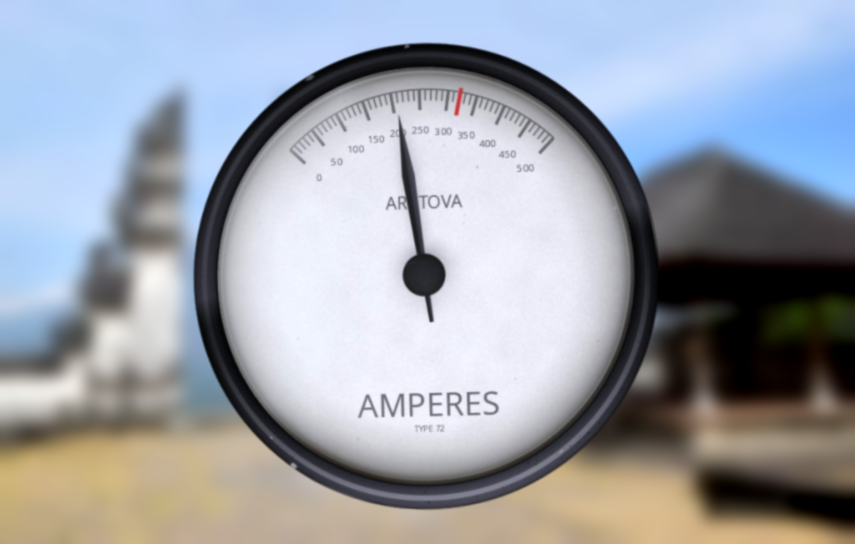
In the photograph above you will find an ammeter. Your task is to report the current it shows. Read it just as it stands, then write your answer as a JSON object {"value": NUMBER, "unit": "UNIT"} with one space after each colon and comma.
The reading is {"value": 210, "unit": "A"}
